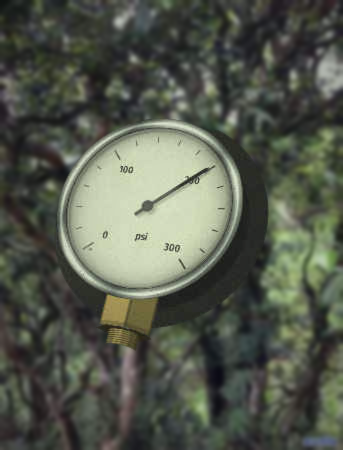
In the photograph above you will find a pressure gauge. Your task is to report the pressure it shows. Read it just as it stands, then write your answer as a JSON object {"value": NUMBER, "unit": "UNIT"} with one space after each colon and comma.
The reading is {"value": 200, "unit": "psi"}
